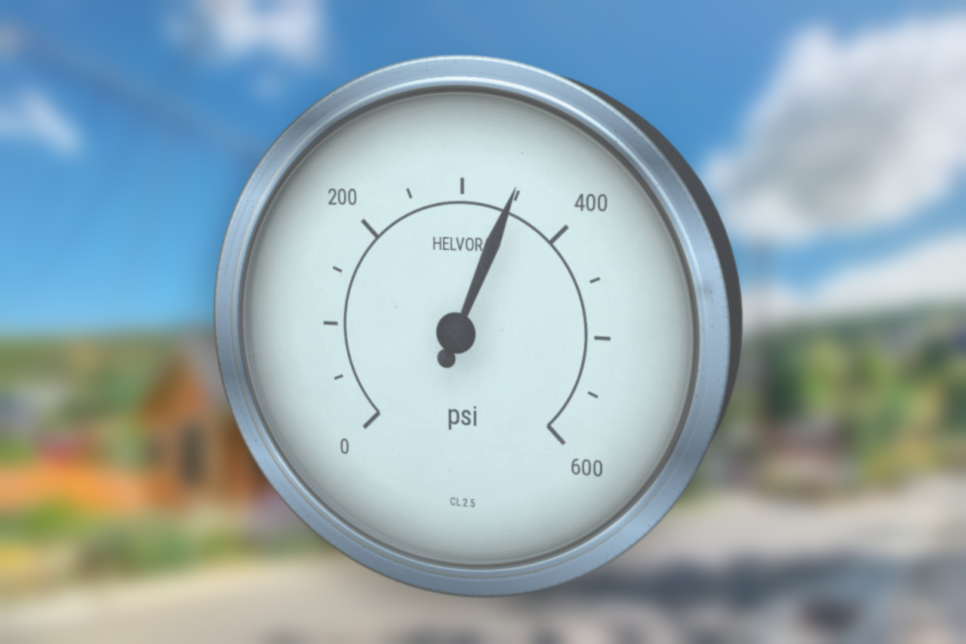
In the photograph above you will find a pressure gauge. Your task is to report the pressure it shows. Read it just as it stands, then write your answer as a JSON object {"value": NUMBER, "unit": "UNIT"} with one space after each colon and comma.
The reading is {"value": 350, "unit": "psi"}
